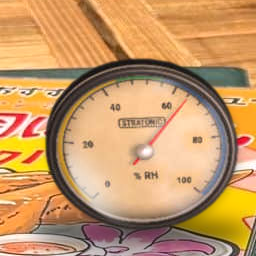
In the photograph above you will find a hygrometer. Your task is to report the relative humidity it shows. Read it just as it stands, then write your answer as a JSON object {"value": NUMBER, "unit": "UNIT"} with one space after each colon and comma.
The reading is {"value": 64, "unit": "%"}
